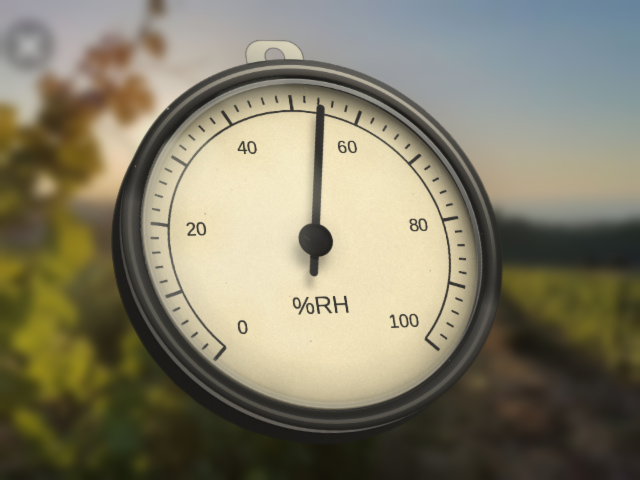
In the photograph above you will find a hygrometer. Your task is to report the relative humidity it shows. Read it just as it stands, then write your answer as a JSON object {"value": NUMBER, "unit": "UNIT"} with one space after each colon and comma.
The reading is {"value": 54, "unit": "%"}
